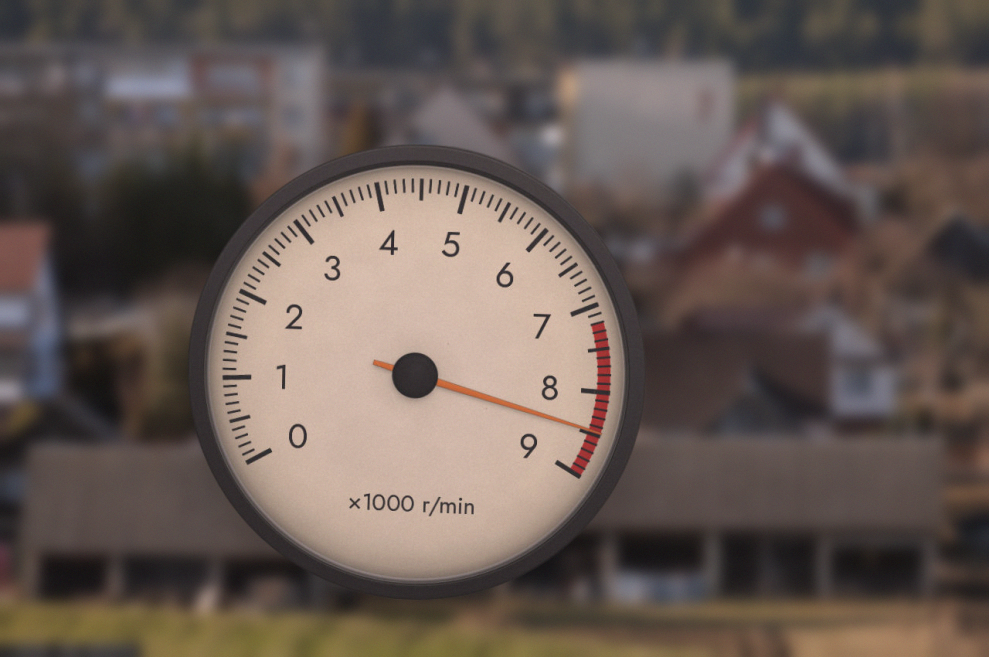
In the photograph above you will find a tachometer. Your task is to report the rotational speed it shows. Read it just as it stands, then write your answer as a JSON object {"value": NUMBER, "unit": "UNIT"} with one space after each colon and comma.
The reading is {"value": 8450, "unit": "rpm"}
